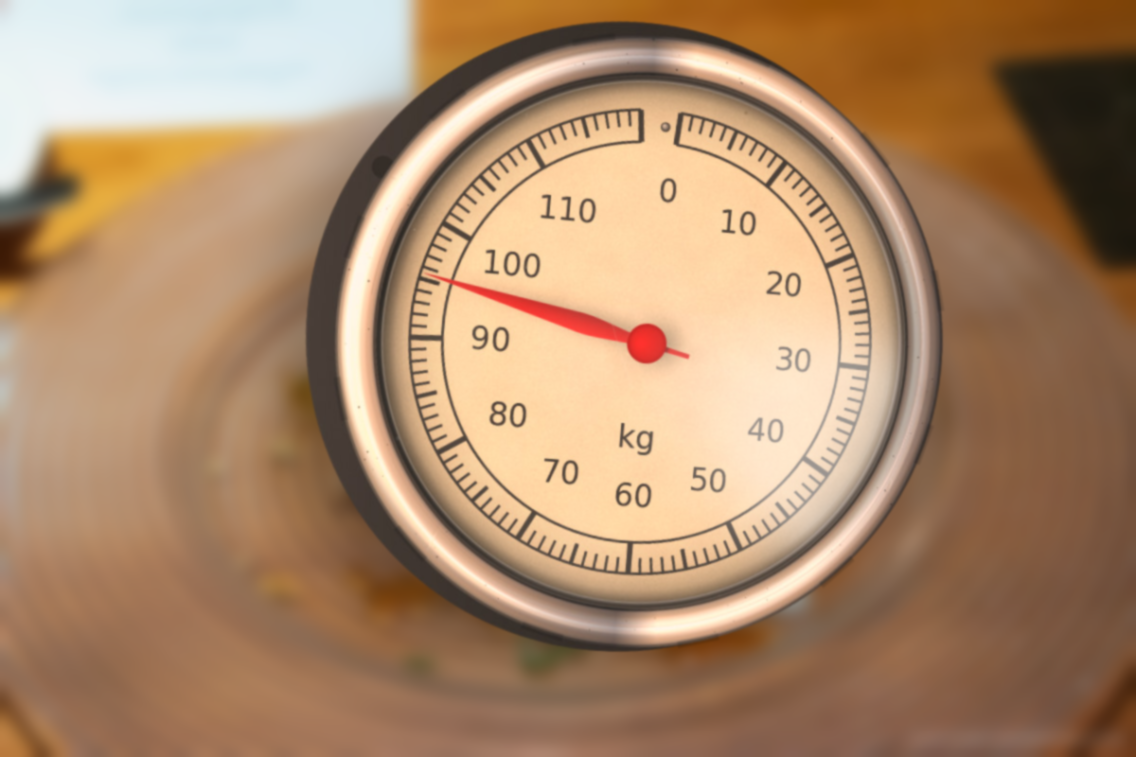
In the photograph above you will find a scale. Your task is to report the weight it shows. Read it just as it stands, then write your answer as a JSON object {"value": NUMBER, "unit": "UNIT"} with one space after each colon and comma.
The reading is {"value": 95.5, "unit": "kg"}
